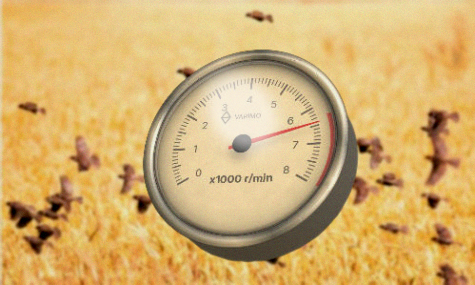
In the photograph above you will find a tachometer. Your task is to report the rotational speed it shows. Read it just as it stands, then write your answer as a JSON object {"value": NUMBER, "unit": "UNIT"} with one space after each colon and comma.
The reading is {"value": 6500, "unit": "rpm"}
